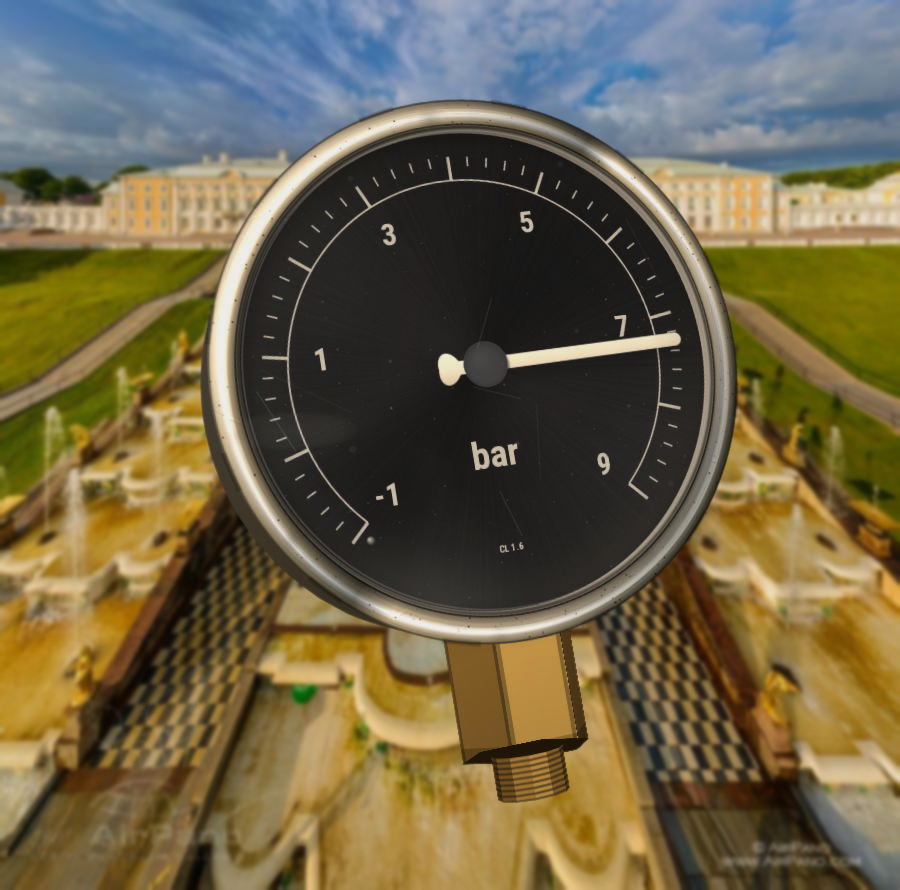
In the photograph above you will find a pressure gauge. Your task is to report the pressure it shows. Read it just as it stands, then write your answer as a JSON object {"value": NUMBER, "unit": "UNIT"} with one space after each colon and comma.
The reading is {"value": 7.3, "unit": "bar"}
